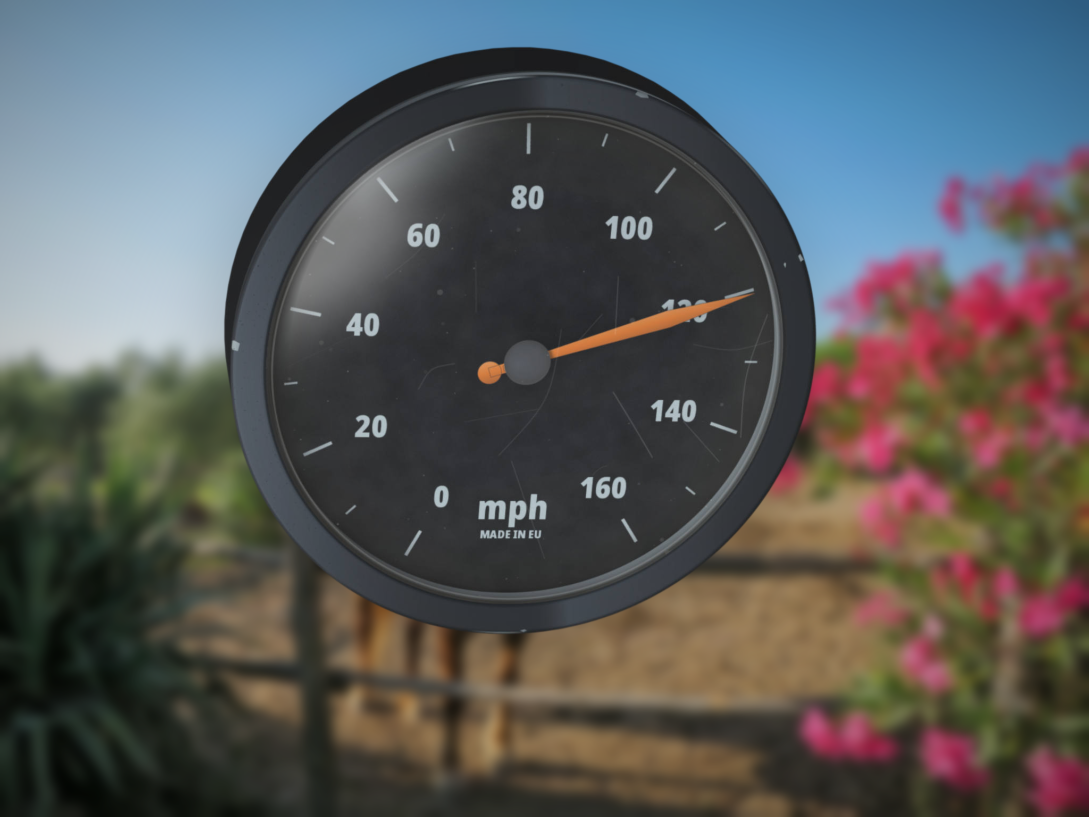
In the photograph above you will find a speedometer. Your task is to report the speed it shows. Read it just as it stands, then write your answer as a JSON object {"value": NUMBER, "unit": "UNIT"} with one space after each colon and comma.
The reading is {"value": 120, "unit": "mph"}
